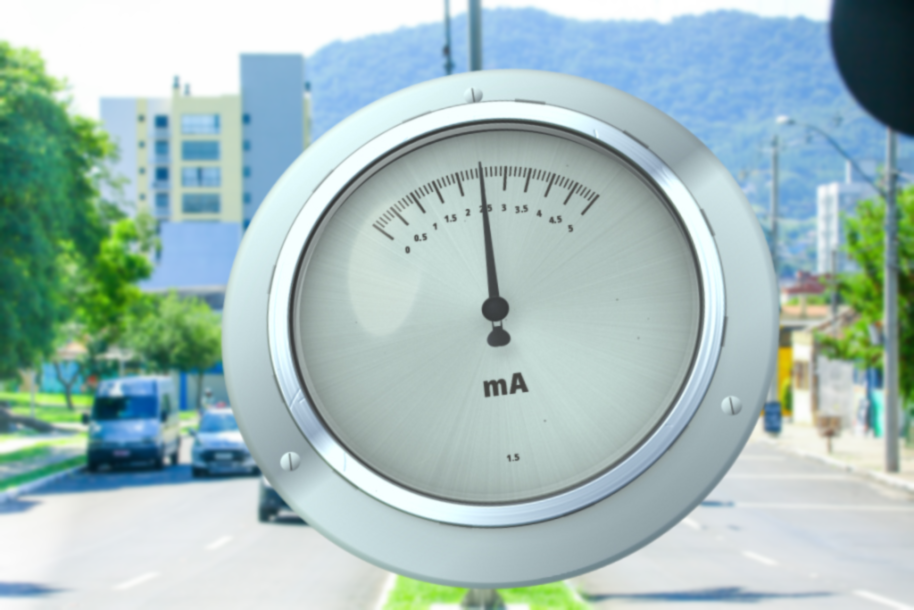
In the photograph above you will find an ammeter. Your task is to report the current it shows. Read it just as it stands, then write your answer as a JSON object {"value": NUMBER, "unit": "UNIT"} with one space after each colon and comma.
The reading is {"value": 2.5, "unit": "mA"}
